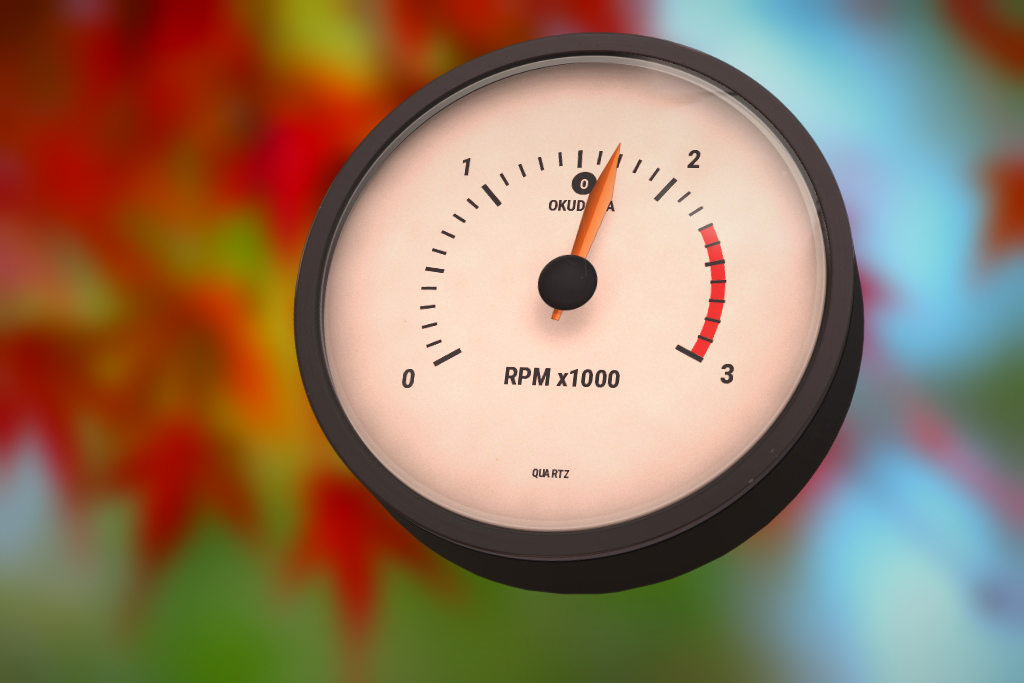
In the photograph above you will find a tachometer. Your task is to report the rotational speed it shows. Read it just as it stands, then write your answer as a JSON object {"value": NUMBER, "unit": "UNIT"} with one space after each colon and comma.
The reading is {"value": 1700, "unit": "rpm"}
